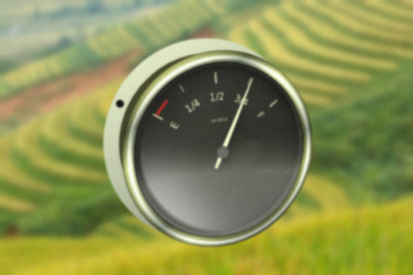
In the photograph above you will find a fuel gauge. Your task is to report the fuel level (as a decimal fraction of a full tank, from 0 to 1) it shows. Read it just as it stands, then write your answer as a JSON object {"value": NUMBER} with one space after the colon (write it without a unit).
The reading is {"value": 0.75}
